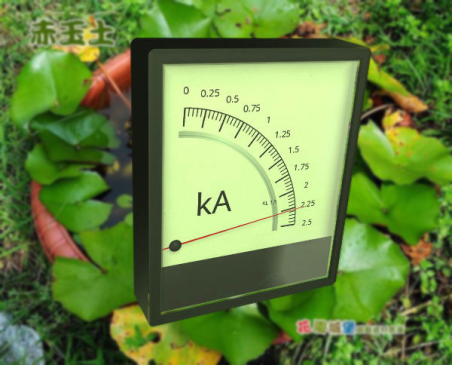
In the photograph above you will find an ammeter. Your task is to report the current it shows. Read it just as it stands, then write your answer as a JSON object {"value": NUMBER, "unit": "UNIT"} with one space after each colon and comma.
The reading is {"value": 2.25, "unit": "kA"}
